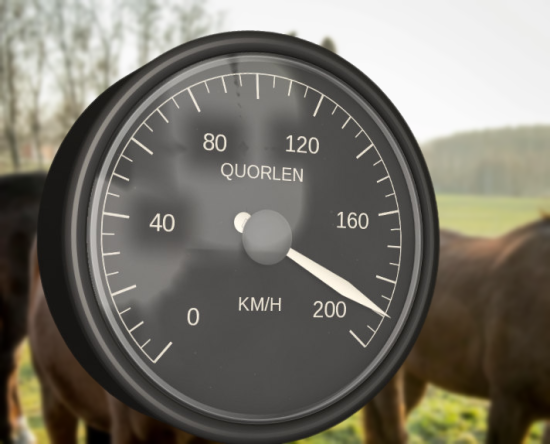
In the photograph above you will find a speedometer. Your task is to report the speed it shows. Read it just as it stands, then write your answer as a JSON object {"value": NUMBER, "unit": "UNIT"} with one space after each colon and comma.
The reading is {"value": 190, "unit": "km/h"}
